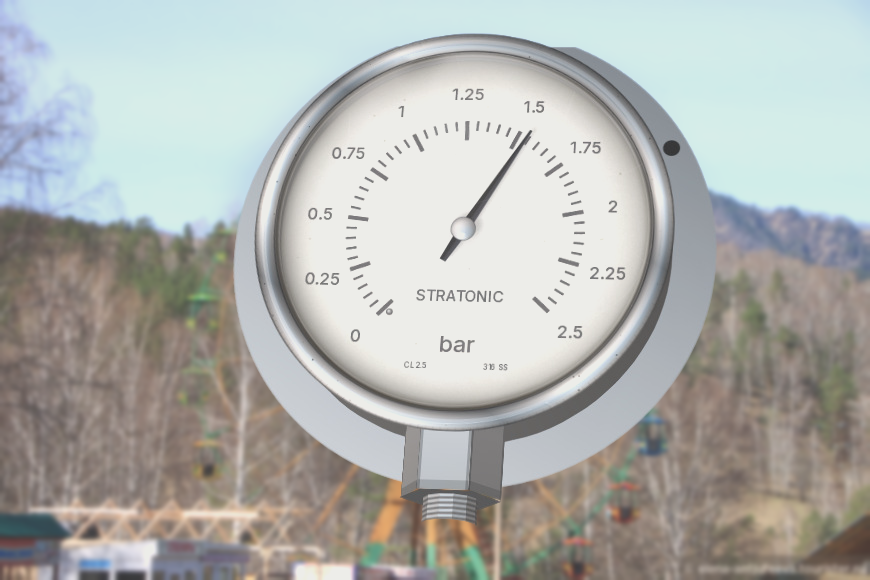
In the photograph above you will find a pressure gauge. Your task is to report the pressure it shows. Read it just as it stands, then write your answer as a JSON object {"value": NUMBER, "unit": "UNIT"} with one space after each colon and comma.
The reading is {"value": 1.55, "unit": "bar"}
